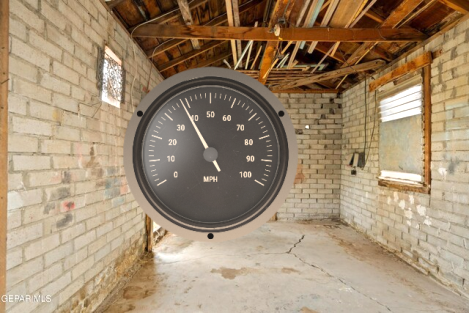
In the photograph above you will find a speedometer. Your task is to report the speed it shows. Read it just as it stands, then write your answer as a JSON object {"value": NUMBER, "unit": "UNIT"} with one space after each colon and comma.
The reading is {"value": 38, "unit": "mph"}
